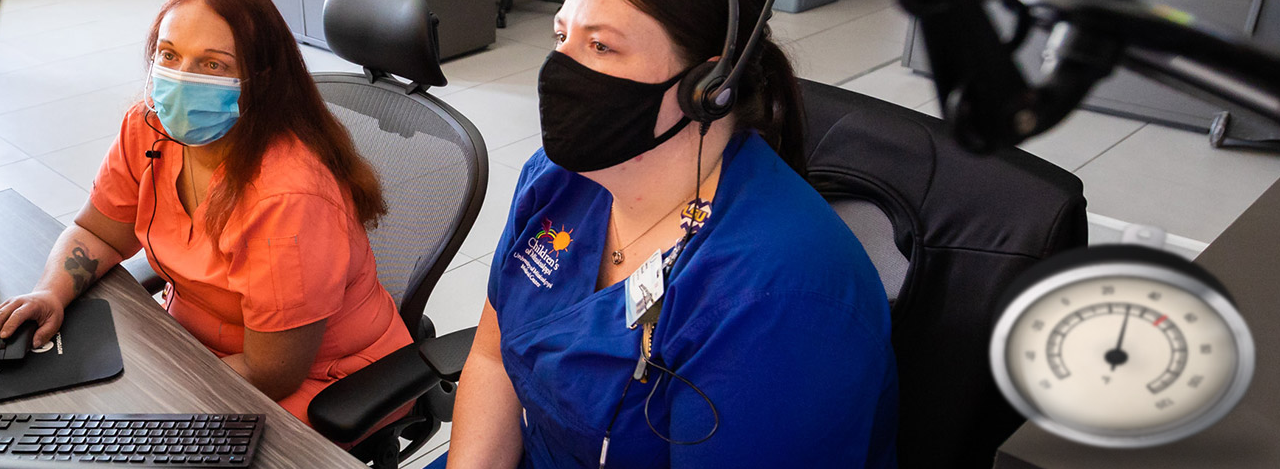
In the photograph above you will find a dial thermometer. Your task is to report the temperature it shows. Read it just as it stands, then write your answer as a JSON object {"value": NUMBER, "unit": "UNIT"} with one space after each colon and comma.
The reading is {"value": 30, "unit": "°F"}
